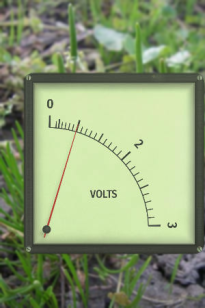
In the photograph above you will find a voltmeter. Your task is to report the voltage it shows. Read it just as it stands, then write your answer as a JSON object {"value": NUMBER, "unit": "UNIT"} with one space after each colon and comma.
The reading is {"value": 1, "unit": "V"}
